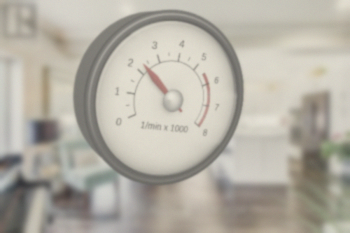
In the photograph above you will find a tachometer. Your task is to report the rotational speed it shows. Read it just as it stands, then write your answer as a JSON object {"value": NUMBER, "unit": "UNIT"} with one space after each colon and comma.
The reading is {"value": 2250, "unit": "rpm"}
